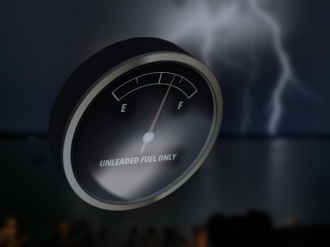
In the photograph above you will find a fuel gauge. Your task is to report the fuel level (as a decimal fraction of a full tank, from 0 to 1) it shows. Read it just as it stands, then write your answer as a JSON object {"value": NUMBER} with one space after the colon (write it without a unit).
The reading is {"value": 0.625}
